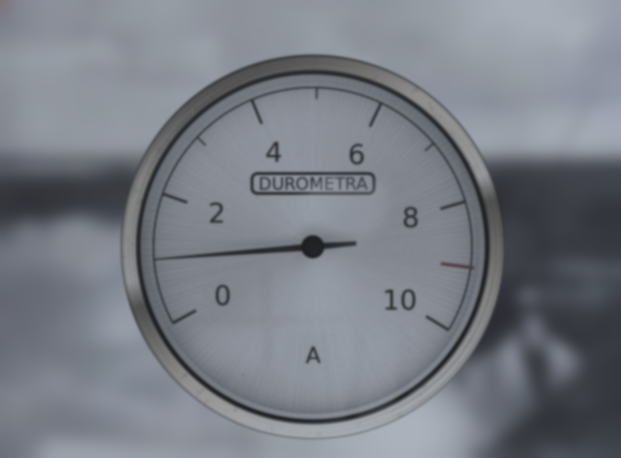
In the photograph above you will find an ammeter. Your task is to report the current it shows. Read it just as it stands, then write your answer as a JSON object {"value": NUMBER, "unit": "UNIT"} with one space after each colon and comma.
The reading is {"value": 1, "unit": "A"}
